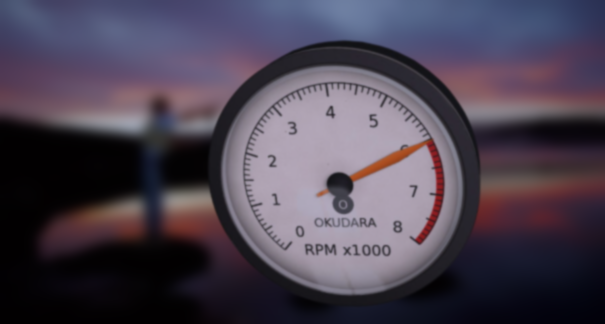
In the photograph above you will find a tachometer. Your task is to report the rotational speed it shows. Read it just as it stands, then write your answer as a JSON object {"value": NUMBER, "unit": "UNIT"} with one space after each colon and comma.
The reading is {"value": 6000, "unit": "rpm"}
